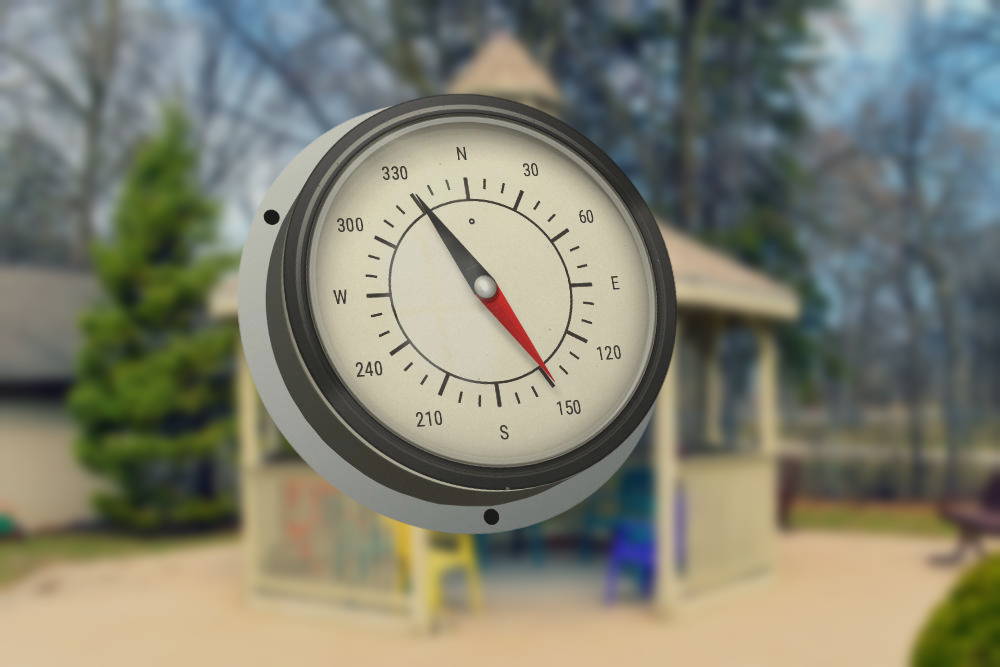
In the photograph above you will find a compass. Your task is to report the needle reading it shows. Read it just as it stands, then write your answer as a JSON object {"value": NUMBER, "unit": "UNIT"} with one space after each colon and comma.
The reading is {"value": 150, "unit": "°"}
